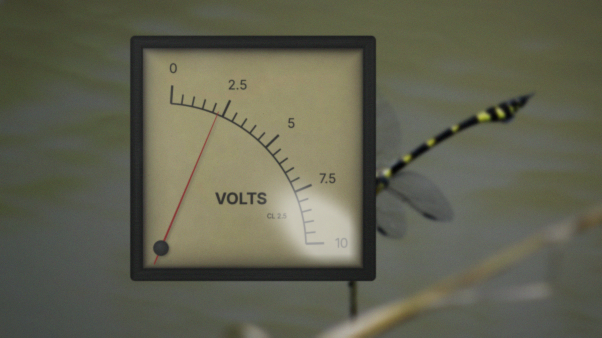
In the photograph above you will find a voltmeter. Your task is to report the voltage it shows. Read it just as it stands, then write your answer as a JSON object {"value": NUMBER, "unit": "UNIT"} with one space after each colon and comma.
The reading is {"value": 2.25, "unit": "V"}
